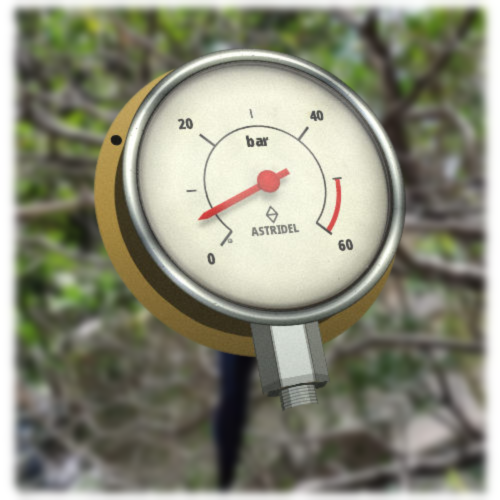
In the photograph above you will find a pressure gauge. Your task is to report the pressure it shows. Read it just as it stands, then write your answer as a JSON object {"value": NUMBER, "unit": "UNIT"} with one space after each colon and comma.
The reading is {"value": 5, "unit": "bar"}
